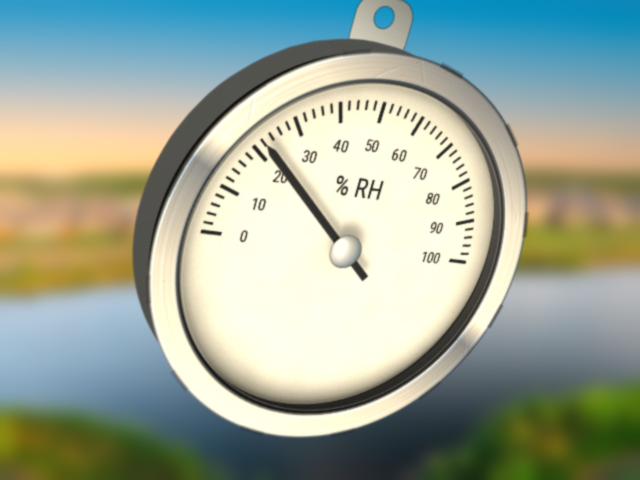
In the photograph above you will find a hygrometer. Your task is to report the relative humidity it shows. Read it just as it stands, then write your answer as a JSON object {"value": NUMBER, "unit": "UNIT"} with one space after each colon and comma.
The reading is {"value": 22, "unit": "%"}
